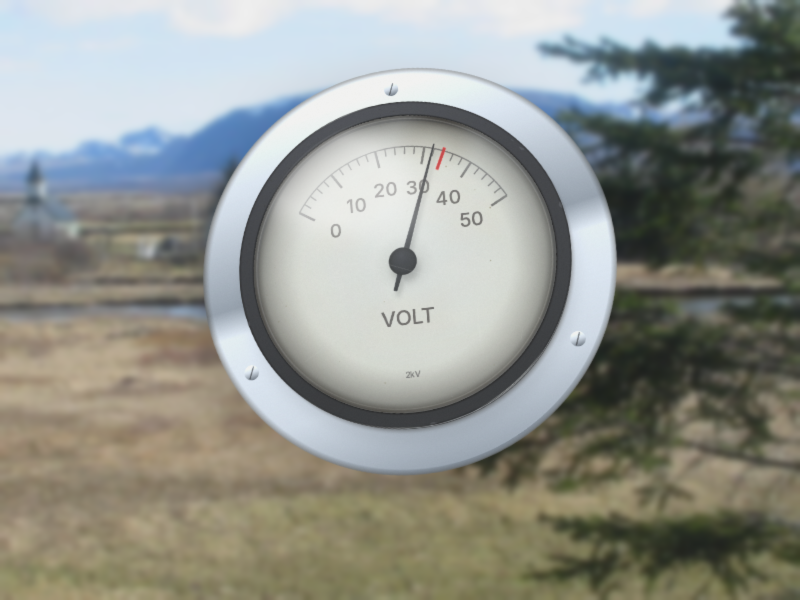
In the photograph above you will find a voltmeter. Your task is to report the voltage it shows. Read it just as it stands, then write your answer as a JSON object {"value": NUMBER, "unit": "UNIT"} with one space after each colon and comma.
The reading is {"value": 32, "unit": "V"}
